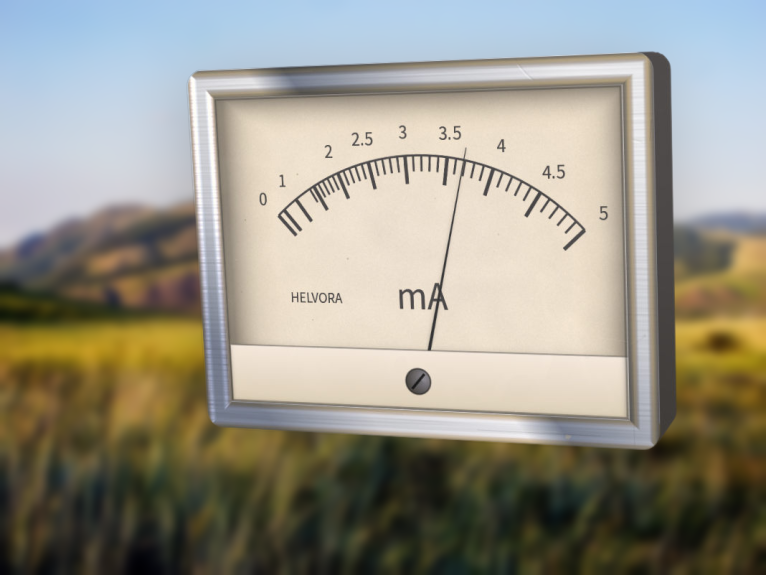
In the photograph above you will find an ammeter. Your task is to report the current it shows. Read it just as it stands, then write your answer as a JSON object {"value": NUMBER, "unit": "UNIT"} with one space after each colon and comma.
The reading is {"value": 3.7, "unit": "mA"}
